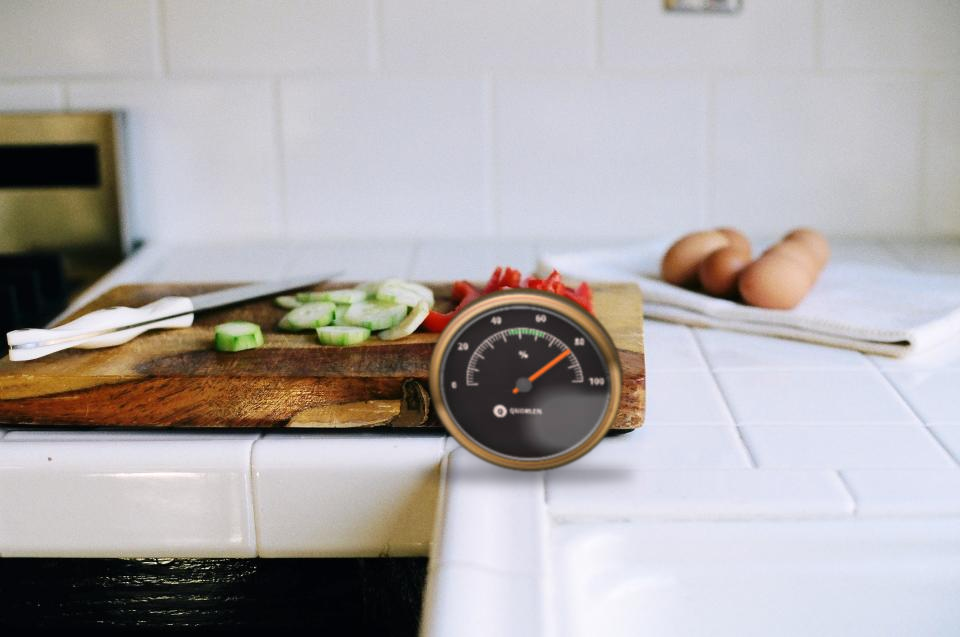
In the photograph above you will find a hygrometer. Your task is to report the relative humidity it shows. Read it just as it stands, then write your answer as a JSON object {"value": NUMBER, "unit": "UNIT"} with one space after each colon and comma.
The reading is {"value": 80, "unit": "%"}
